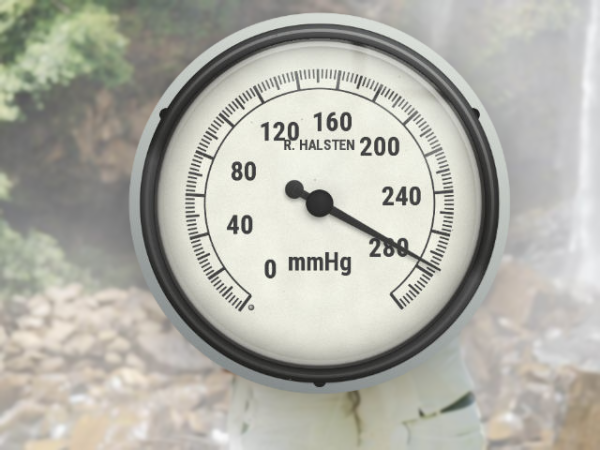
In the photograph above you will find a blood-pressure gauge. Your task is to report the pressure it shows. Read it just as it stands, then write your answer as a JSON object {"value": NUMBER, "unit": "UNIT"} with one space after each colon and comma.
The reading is {"value": 276, "unit": "mmHg"}
